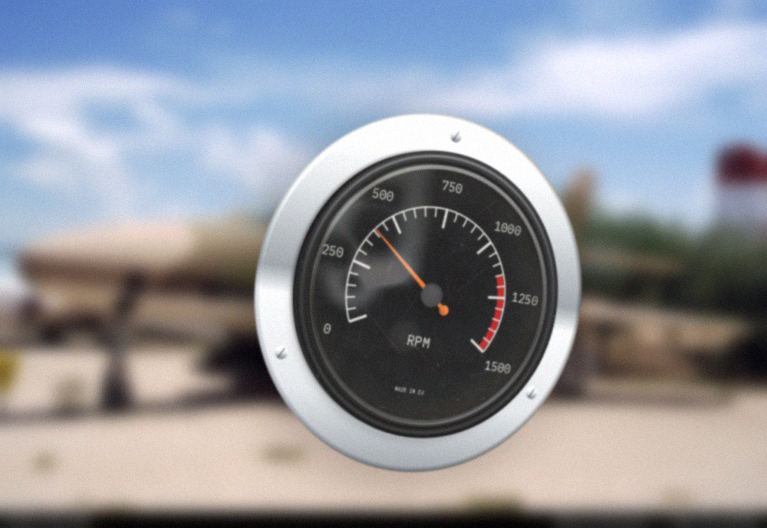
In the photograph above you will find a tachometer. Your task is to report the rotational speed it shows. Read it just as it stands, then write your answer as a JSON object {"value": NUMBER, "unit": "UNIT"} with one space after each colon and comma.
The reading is {"value": 400, "unit": "rpm"}
